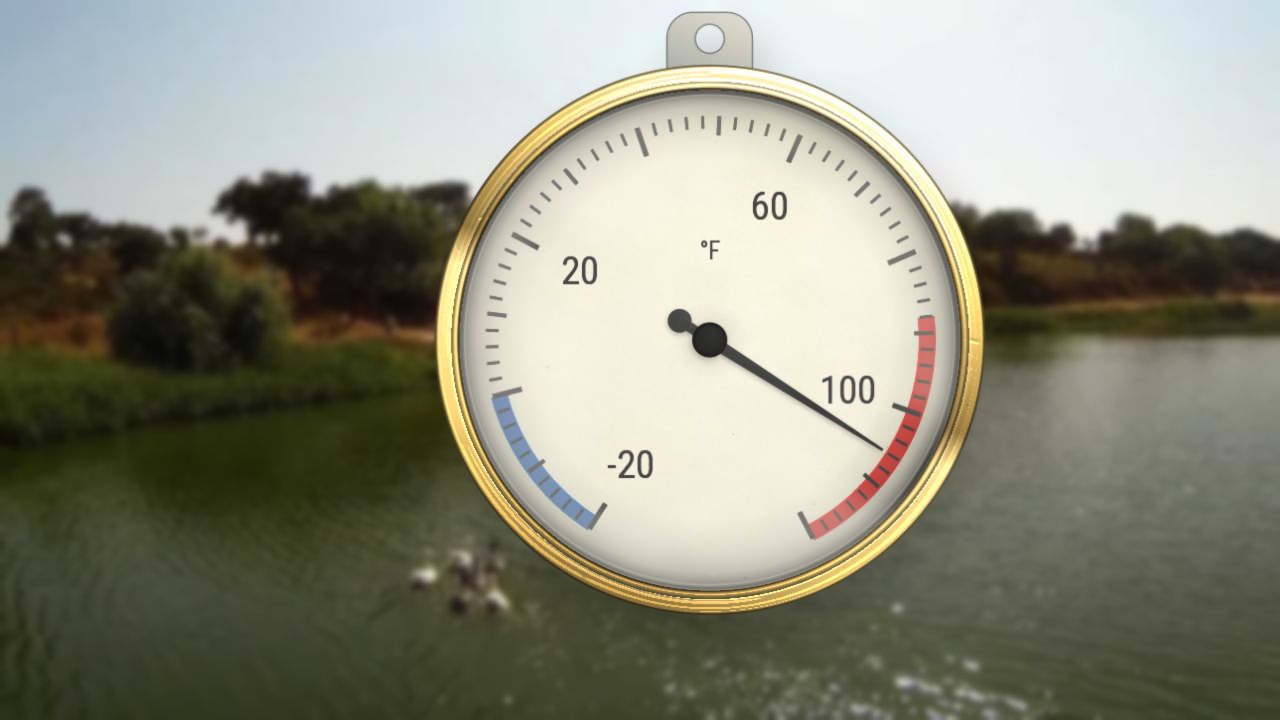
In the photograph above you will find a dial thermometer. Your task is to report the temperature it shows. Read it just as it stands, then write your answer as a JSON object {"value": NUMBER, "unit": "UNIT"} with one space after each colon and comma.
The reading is {"value": 106, "unit": "°F"}
